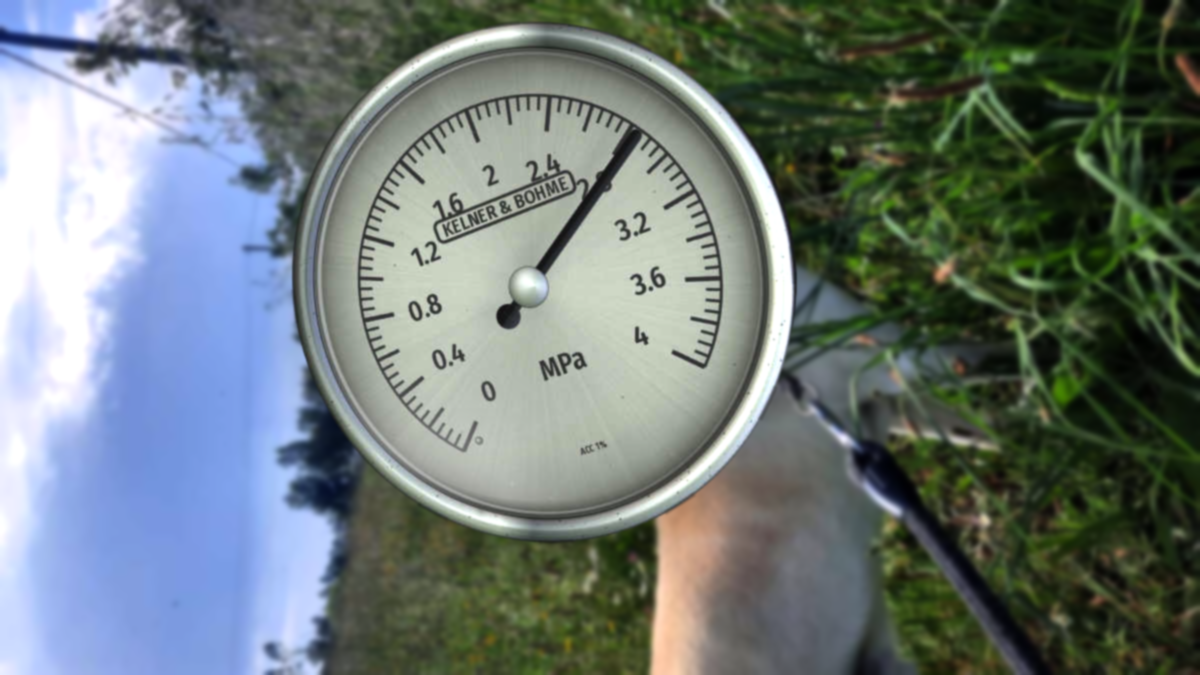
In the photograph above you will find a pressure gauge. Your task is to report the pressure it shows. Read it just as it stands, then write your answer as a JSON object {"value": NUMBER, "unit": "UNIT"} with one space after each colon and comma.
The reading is {"value": 2.85, "unit": "MPa"}
